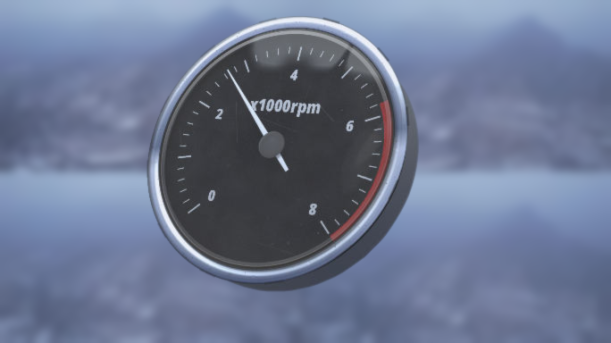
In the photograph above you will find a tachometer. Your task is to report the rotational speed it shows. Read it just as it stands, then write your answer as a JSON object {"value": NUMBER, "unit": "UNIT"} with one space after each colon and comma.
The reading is {"value": 2700, "unit": "rpm"}
